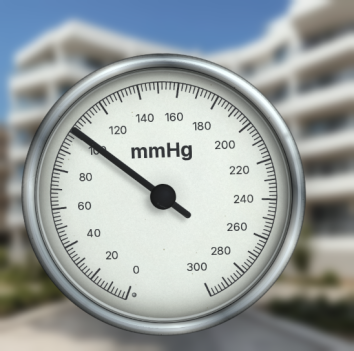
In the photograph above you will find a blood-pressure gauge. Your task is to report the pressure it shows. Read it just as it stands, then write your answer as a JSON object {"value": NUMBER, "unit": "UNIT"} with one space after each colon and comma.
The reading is {"value": 102, "unit": "mmHg"}
